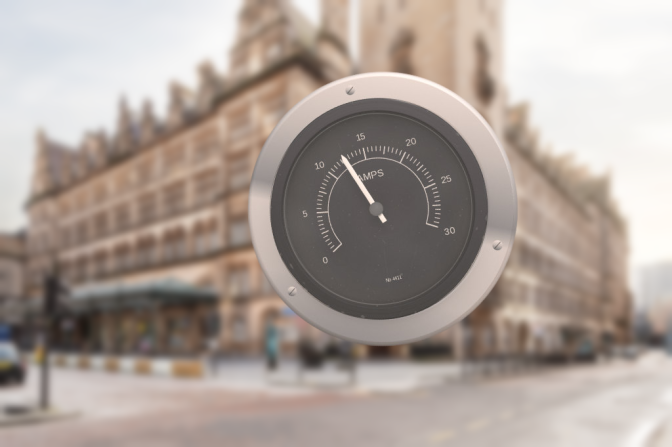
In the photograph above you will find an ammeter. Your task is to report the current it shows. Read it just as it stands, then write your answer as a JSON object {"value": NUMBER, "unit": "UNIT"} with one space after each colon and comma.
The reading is {"value": 12.5, "unit": "A"}
